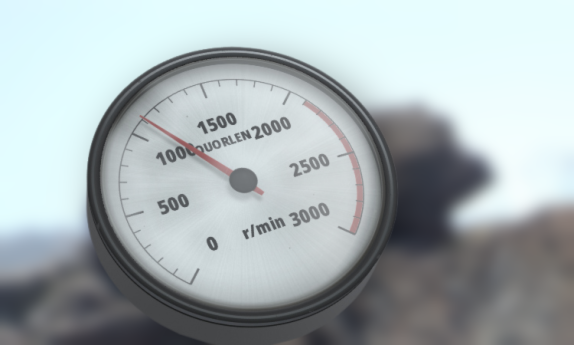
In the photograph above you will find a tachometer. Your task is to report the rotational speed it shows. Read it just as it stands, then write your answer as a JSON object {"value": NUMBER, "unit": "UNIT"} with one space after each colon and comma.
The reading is {"value": 1100, "unit": "rpm"}
